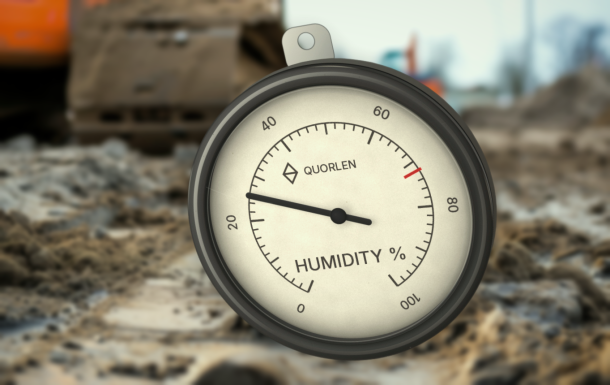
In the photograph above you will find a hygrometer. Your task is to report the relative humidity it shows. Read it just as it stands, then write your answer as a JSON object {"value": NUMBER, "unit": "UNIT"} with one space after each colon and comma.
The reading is {"value": 26, "unit": "%"}
